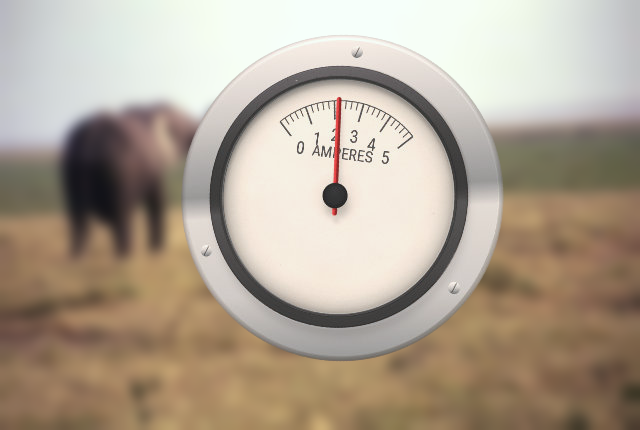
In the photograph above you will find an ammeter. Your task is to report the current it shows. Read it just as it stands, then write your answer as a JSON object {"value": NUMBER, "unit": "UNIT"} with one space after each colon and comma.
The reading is {"value": 2.2, "unit": "A"}
